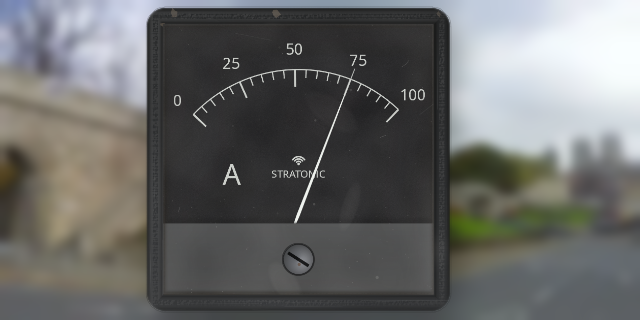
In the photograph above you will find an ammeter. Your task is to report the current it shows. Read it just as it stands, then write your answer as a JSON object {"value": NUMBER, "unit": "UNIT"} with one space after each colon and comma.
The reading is {"value": 75, "unit": "A"}
